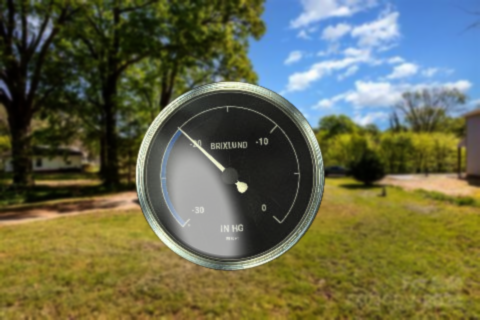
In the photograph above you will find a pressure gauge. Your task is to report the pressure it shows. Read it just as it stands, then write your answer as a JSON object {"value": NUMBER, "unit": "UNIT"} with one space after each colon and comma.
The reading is {"value": -20, "unit": "inHg"}
